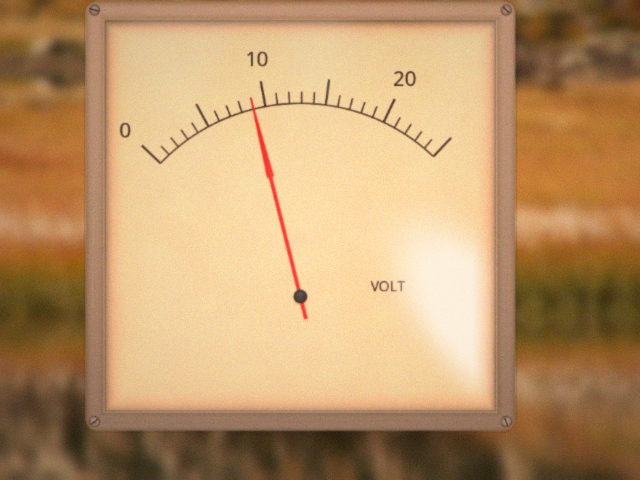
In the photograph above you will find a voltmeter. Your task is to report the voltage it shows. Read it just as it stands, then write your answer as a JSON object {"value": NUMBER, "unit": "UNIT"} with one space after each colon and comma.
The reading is {"value": 9, "unit": "V"}
